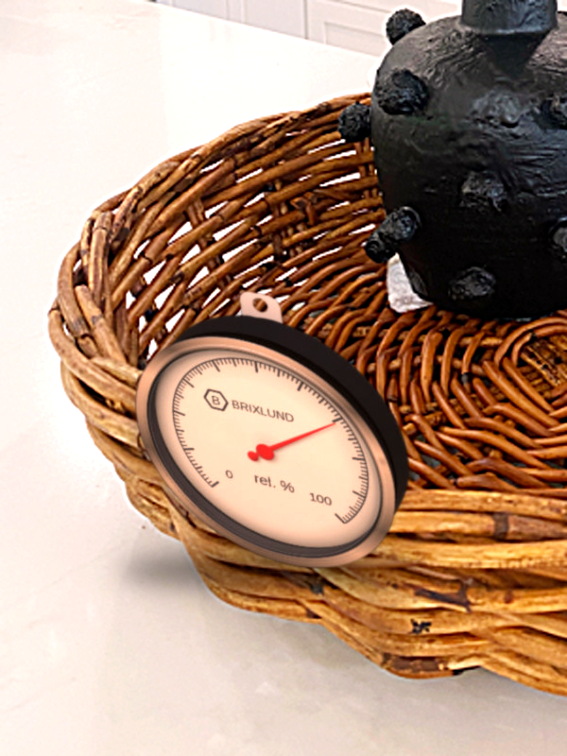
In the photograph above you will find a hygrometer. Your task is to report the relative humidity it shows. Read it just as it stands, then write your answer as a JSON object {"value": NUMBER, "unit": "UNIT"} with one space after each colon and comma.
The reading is {"value": 70, "unit": "%"}
